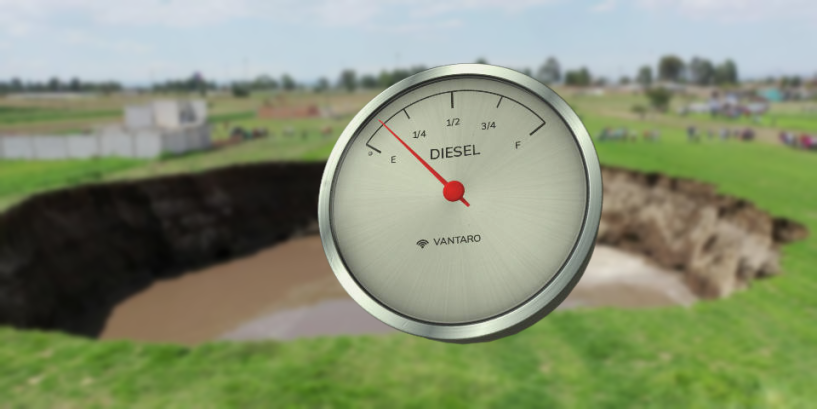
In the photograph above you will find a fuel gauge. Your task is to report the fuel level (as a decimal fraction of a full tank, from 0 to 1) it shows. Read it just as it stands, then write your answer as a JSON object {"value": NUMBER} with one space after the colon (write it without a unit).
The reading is {"value": 0.125}
